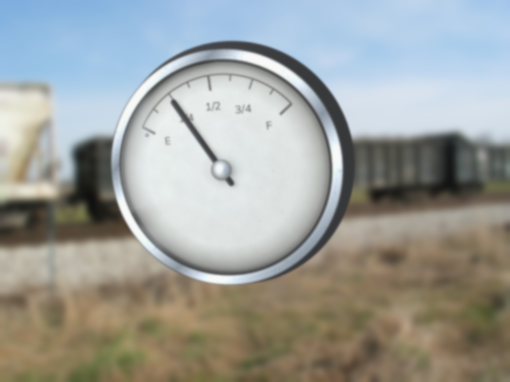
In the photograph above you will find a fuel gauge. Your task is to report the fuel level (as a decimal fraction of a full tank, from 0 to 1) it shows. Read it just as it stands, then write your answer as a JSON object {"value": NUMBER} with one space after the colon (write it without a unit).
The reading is {"value": 0.25}
